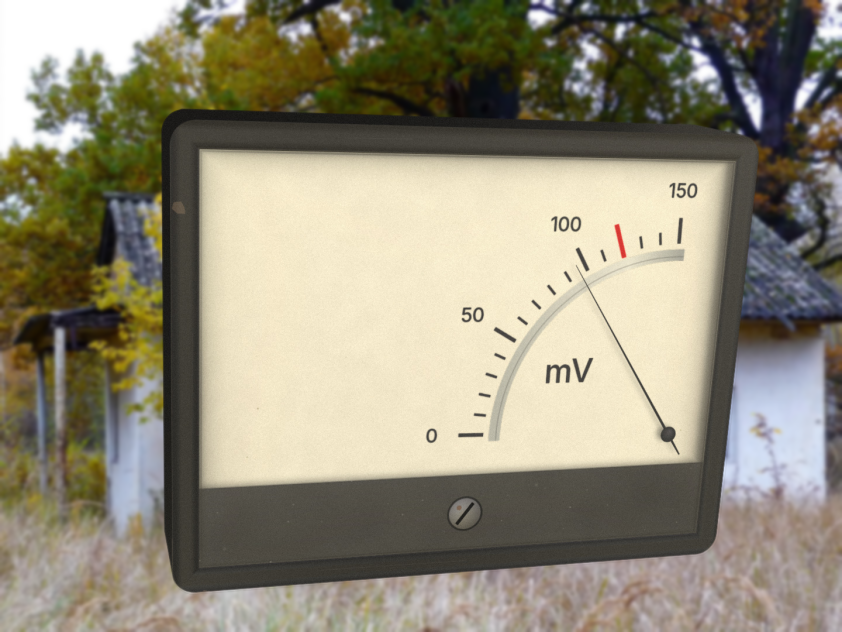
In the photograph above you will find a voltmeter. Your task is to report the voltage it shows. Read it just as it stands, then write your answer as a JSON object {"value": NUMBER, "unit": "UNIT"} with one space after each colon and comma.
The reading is {"value": 95, "unit": "mV"}
